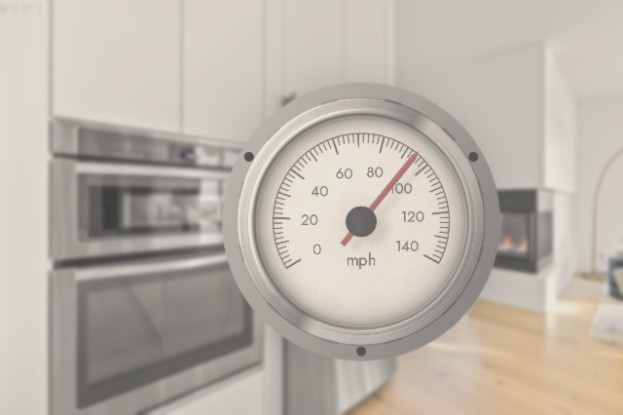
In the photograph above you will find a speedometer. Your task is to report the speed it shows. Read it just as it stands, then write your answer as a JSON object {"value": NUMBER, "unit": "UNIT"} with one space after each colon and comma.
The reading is {"value": 94, "unit": "mph"}
